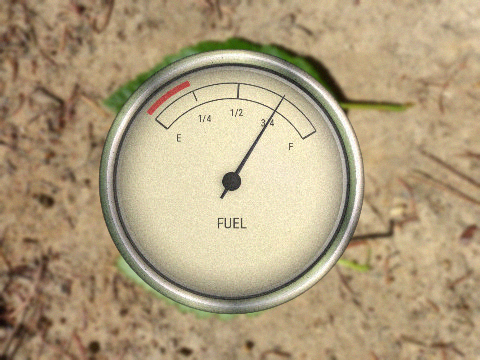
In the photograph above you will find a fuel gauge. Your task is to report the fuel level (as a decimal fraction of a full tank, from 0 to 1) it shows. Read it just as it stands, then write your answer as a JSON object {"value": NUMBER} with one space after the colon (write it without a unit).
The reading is {"value": 0.75}
